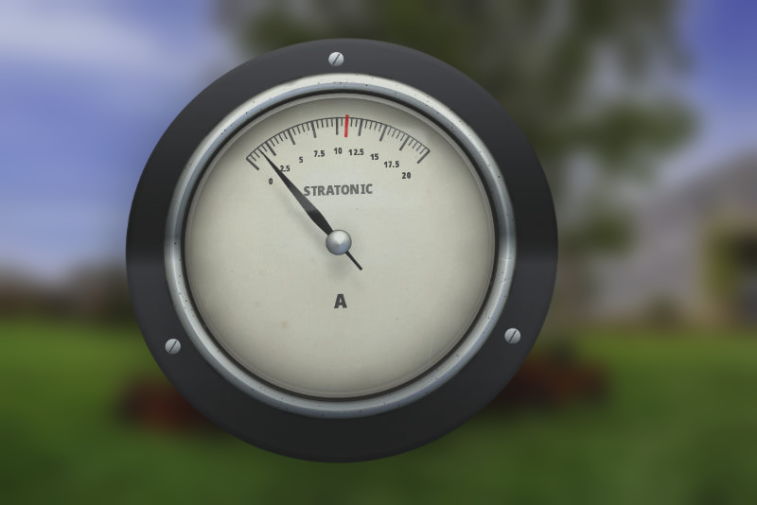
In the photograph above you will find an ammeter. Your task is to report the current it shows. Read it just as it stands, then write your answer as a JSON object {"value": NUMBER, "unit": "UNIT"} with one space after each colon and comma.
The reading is {"value": 1.5, "unit": "A"}
